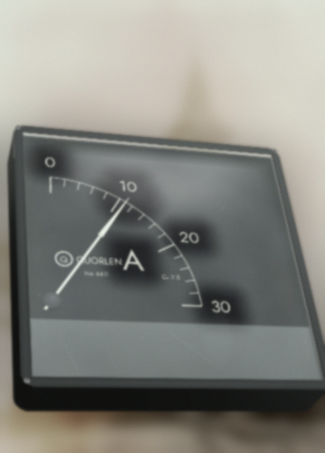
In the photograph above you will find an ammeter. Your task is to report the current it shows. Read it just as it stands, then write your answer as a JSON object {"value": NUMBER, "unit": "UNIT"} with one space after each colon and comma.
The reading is {"value": 11, "unit": "A"}
